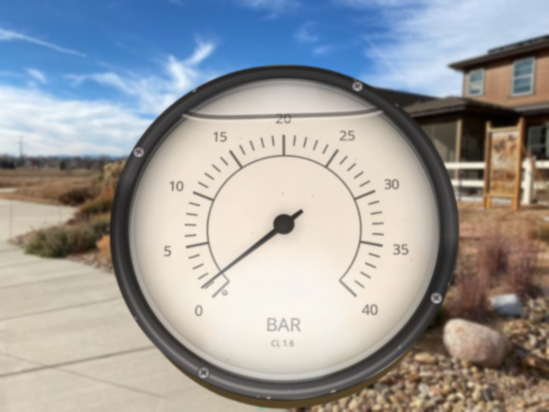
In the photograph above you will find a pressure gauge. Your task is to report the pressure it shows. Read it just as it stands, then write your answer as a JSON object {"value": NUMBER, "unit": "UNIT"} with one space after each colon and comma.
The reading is {"value": 1, "unit": "bar"}
